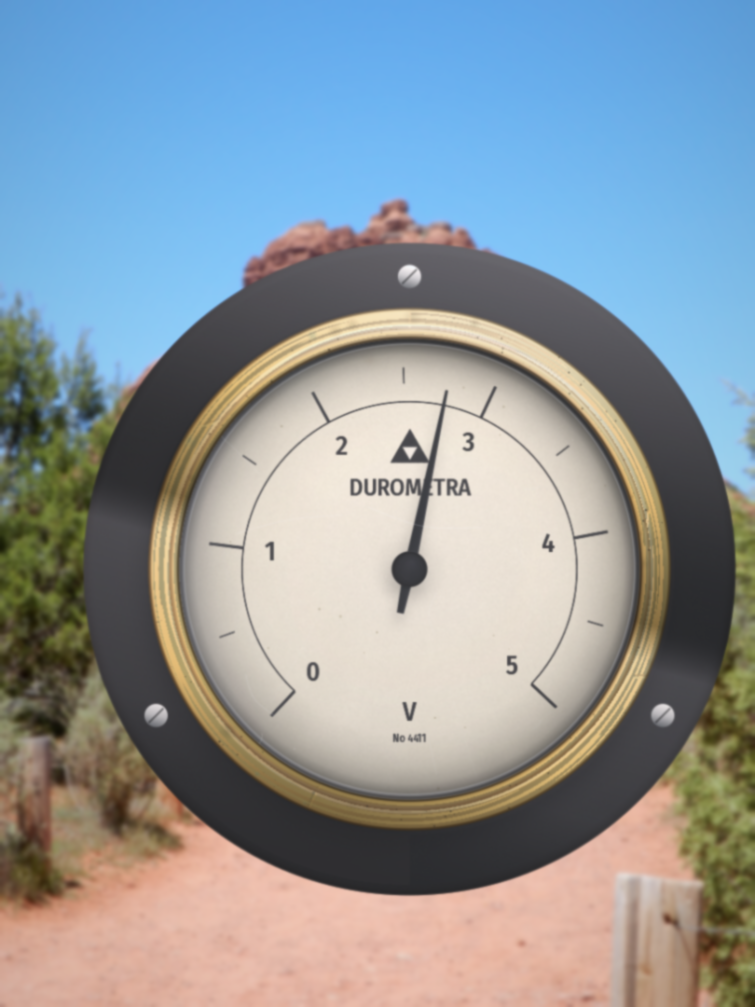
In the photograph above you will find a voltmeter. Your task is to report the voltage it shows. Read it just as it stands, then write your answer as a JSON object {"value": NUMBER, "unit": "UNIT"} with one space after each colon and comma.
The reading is {"value": 2.75, "unit": "V"}
